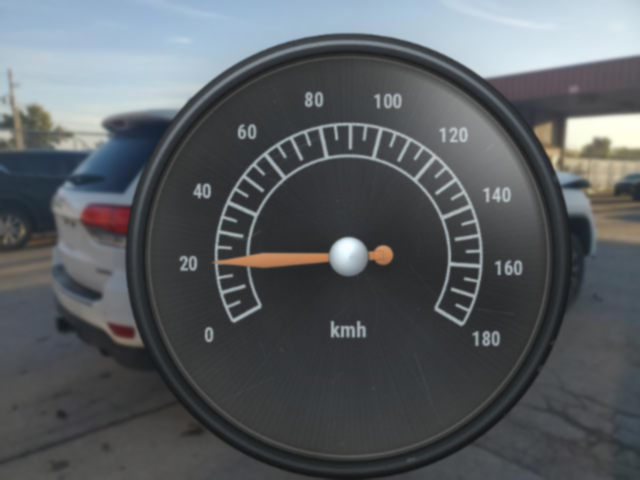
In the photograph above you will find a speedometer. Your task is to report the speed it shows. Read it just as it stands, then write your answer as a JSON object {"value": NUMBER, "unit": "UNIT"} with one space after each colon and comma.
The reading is {"value": 20, "unit": "km/h"}
